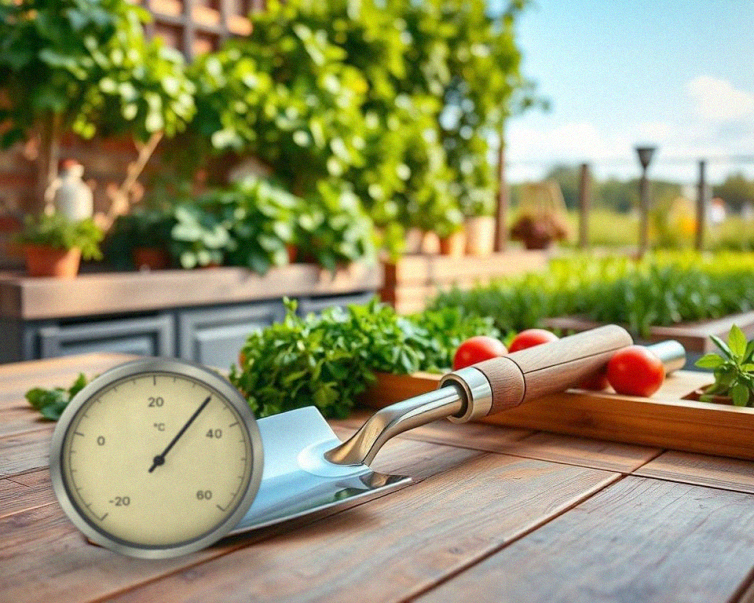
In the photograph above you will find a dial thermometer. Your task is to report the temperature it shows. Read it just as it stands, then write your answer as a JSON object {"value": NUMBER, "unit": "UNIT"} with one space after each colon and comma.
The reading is {"value": 32, "unit": "°C"}
